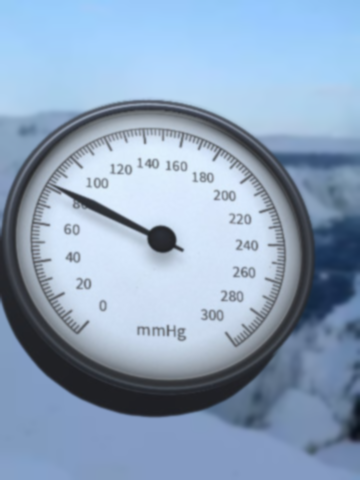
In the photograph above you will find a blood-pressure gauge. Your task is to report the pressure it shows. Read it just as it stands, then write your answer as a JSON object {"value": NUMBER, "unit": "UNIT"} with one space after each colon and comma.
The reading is {"value": 80, "unit": "mmHg"}
